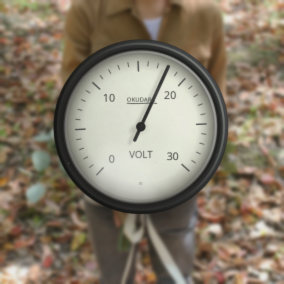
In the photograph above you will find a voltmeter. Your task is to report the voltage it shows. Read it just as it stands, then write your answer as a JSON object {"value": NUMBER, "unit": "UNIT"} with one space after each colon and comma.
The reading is {"value": 18, "unit": "V"}
